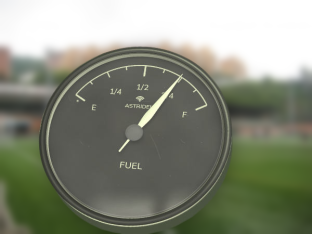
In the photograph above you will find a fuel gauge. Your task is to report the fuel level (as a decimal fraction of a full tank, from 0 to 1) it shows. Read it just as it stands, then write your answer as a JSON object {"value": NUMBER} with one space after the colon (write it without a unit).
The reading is {"value": 0.75}
